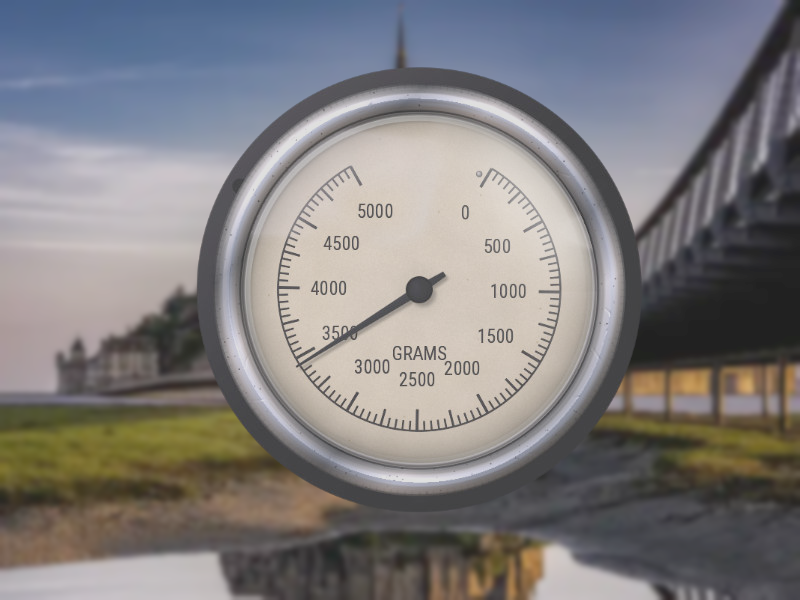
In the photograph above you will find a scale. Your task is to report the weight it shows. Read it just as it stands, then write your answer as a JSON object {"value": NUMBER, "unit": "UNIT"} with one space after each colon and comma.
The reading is {"value": 3450, "unit": "g"}
